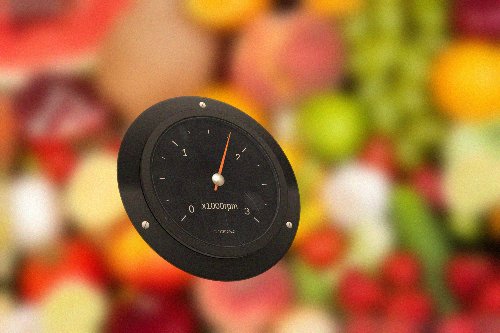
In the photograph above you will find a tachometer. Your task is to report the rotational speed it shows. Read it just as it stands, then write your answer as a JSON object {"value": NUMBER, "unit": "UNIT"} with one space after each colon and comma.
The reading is {"value": 1750, "unit": "rpm"}
